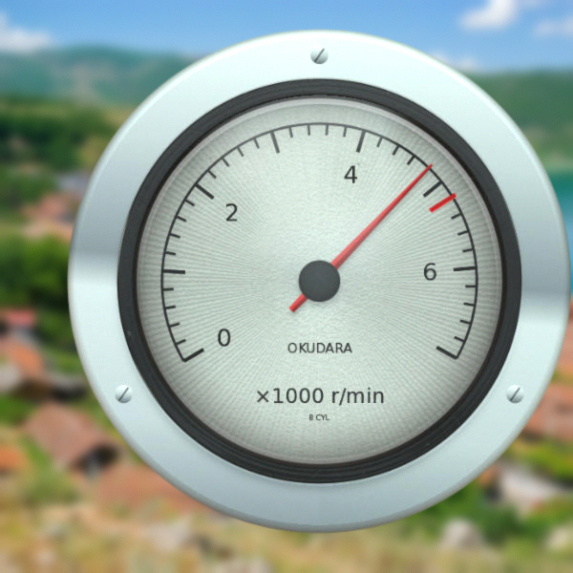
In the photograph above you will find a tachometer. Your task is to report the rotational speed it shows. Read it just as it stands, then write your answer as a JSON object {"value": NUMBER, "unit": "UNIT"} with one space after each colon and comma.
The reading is {"value": 4800, "unit": "rpm"}
